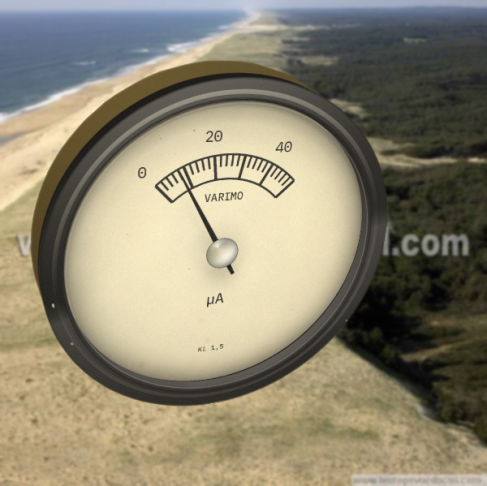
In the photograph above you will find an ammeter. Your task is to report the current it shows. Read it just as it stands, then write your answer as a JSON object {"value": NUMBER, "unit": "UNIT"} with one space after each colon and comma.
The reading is {"value": 8, "unit": "µA"}
